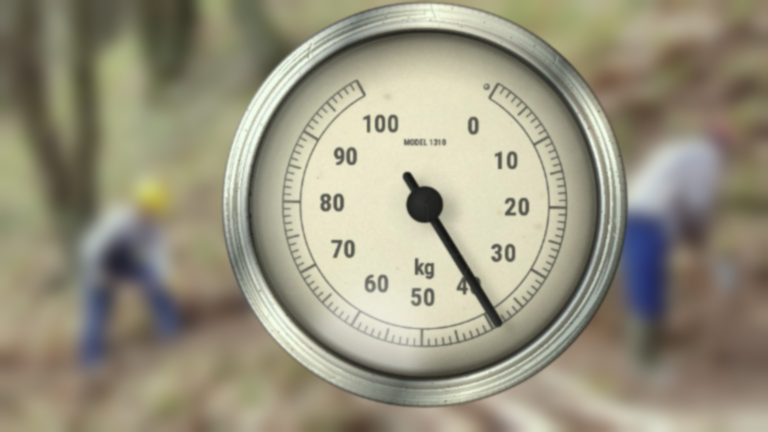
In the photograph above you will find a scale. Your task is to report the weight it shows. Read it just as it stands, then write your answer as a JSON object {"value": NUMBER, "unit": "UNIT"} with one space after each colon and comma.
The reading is {"value": 39, "unit": "kg"}
